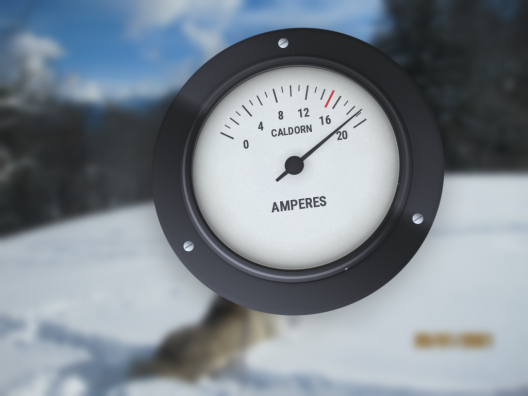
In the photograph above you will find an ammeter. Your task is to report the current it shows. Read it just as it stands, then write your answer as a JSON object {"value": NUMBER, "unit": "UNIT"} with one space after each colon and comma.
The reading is {"value": 19, "unit": "A"}
